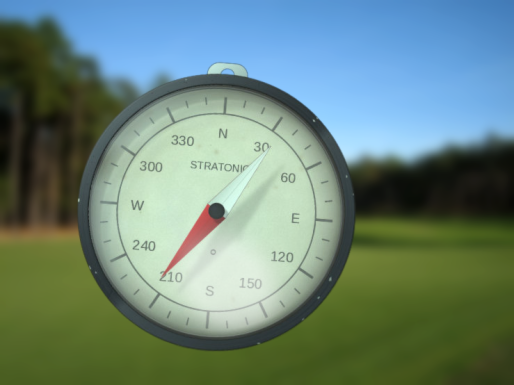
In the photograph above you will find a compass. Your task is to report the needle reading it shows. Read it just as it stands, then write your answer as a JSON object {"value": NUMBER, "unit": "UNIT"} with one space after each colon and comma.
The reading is {"value": 215, "unit": "°"}
